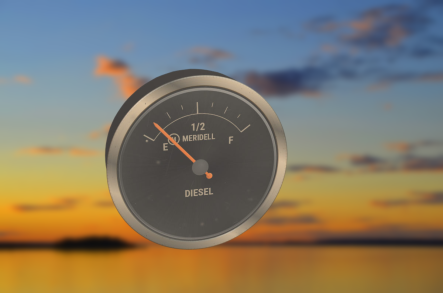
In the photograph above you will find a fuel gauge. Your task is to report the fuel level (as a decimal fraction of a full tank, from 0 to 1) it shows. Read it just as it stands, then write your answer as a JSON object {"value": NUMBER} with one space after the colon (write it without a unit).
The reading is {"value": 0.125}
